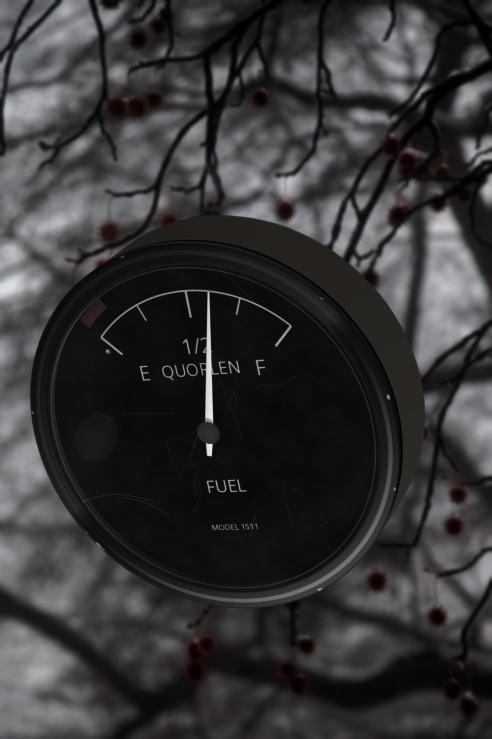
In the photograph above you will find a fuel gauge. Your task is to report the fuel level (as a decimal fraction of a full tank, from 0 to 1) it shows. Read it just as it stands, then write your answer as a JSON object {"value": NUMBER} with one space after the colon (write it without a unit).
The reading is {"value": 0.625}
